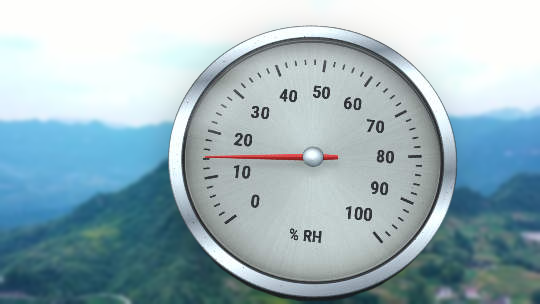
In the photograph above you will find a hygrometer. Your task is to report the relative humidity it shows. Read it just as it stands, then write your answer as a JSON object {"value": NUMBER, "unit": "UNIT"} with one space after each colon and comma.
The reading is {"value": 14, "unit": "%"}
